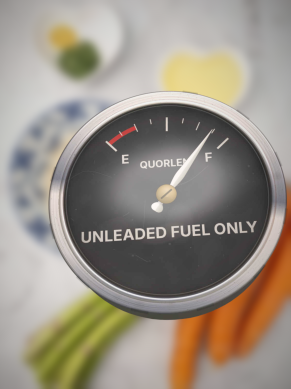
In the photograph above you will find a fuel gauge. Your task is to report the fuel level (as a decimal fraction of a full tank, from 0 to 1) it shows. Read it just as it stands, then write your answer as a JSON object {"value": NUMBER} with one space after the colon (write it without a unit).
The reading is {"value": 0.875}
